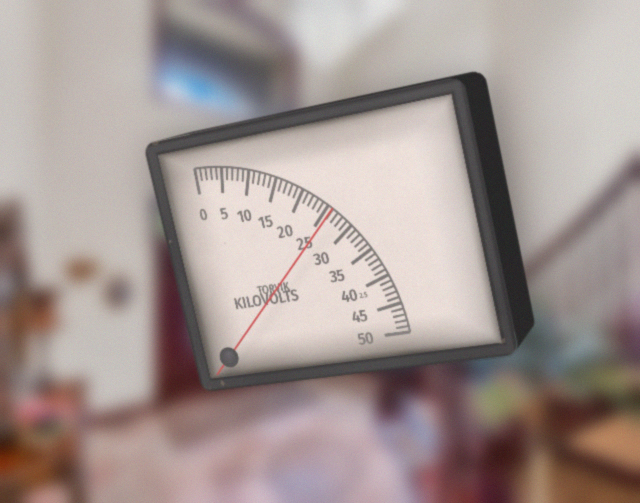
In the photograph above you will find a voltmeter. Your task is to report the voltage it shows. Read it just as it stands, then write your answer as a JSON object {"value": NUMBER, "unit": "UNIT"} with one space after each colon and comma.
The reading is {"value": 26, "unit": "kV"}
